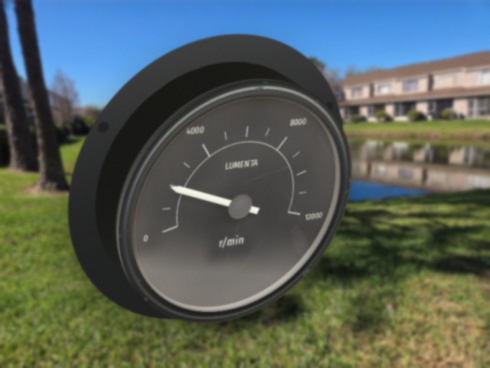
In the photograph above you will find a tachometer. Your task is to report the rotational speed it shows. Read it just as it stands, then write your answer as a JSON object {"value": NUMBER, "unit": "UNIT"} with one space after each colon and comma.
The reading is {"value": 2000, "unit": "rpm"}
